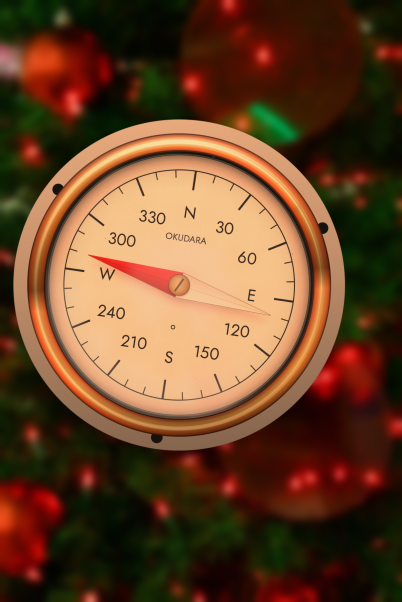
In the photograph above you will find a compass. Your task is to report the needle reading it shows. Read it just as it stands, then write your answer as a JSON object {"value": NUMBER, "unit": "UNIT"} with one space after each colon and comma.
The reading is {"value": 280, "unit": "°"}
